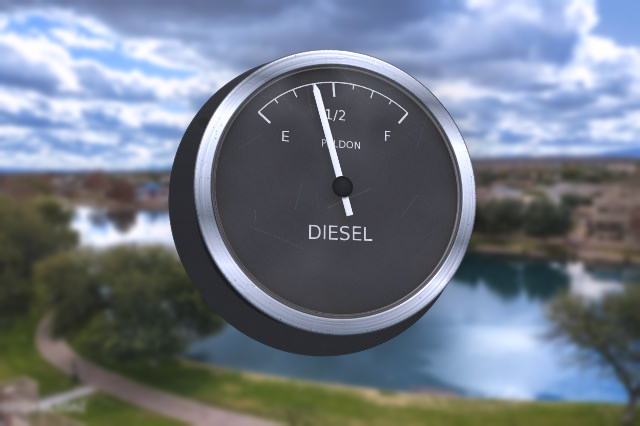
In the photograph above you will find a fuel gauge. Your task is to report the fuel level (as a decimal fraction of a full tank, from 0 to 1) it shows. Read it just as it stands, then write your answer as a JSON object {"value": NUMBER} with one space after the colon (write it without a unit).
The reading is {"value": 0.375}
